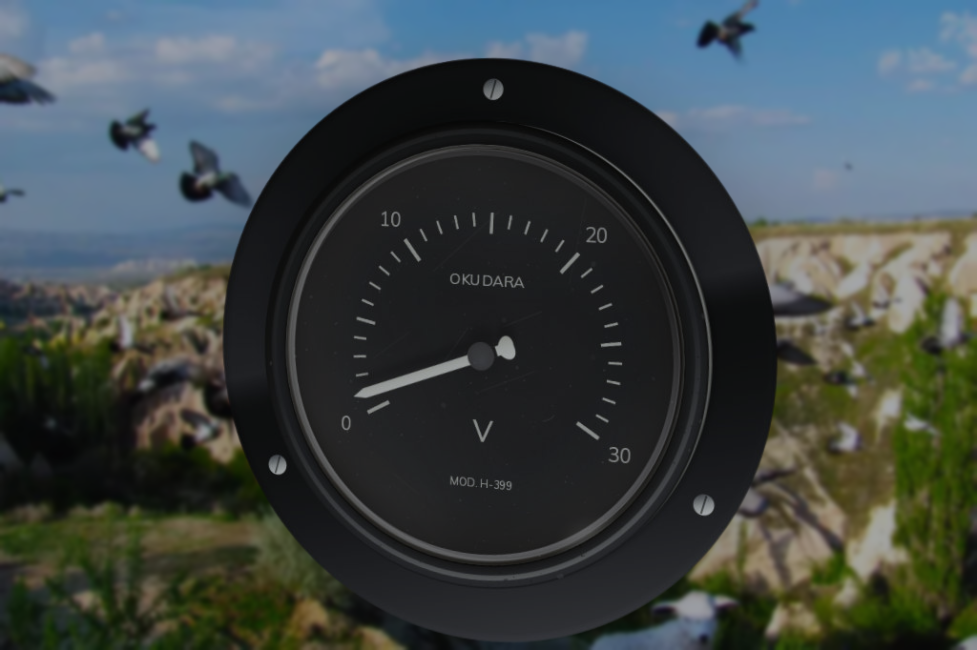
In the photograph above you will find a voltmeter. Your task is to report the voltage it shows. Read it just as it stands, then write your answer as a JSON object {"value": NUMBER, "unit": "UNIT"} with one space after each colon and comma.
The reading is {"value": 1, "unit": "V"}
